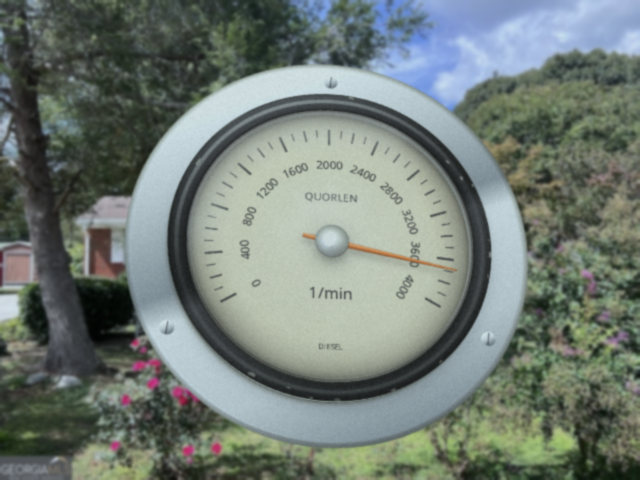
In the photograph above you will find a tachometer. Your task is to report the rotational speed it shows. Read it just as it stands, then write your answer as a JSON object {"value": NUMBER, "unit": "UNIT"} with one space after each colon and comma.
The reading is {"value": 3700, "unit": "rpm"}
